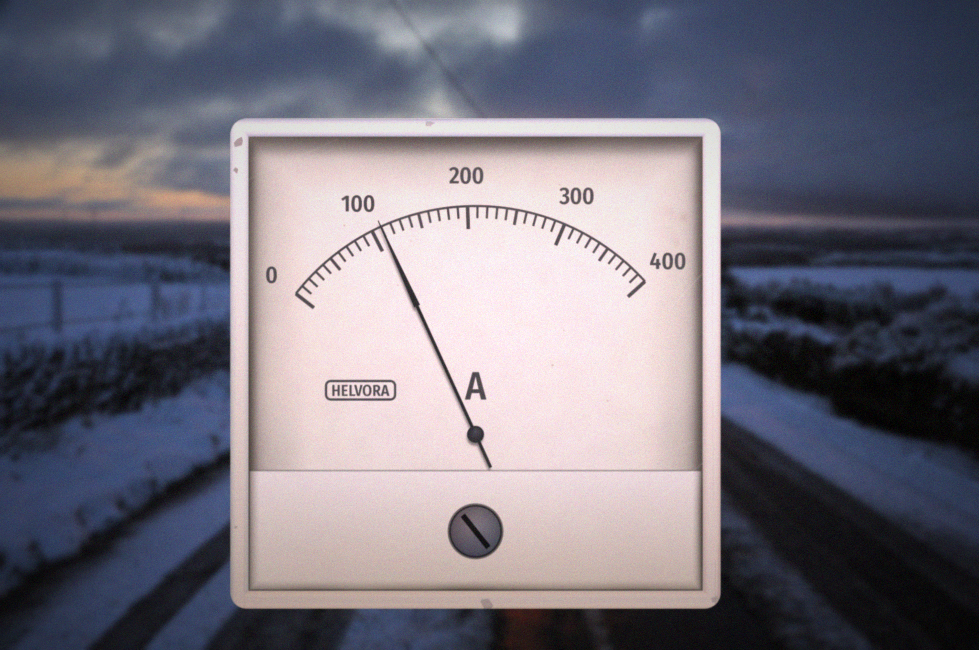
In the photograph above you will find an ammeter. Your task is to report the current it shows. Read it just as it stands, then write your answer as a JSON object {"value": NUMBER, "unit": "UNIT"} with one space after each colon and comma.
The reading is {"value": 110, "unit": "A"}
